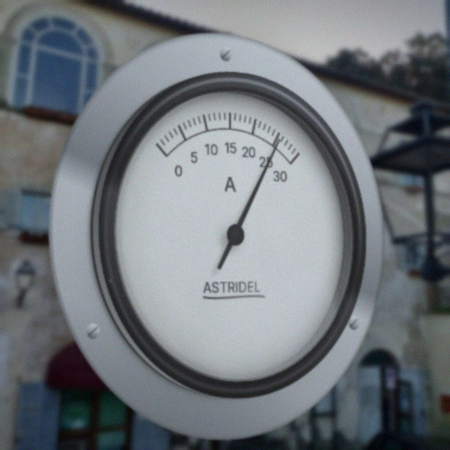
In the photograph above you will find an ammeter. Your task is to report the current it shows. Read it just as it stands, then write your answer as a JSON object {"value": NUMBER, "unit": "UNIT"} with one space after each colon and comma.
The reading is {"value": 25, "unit": "A"}
